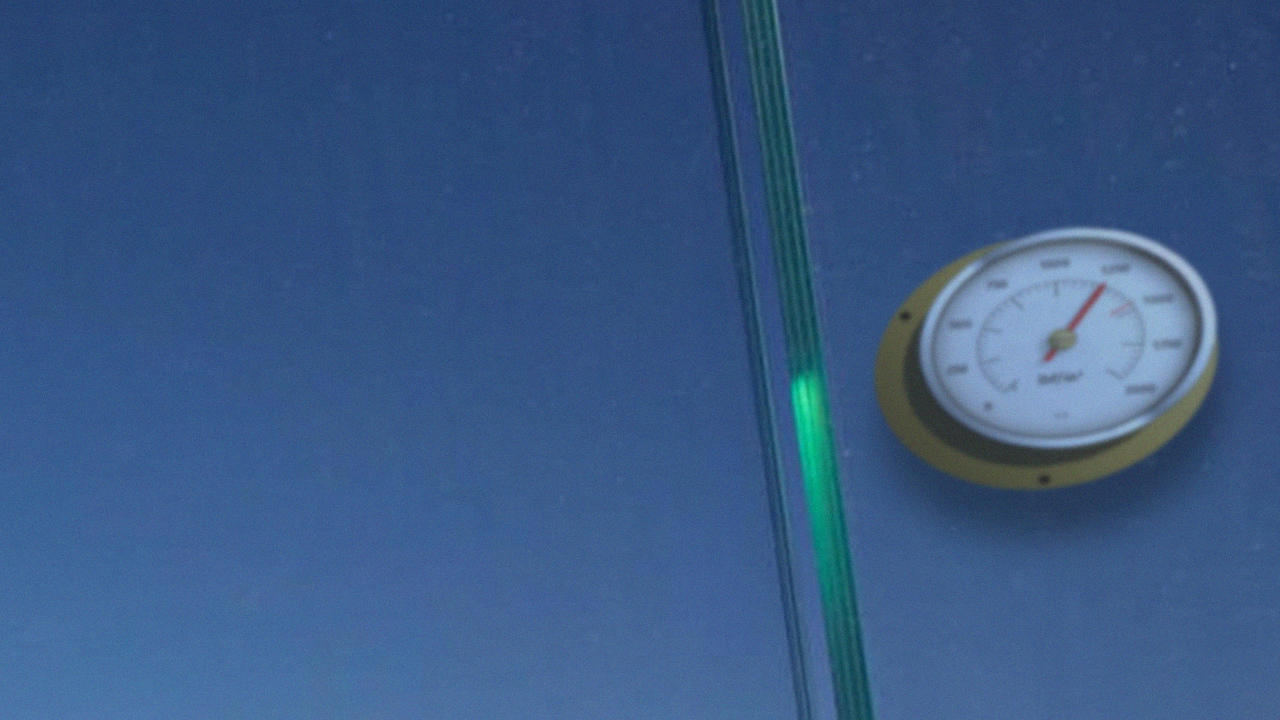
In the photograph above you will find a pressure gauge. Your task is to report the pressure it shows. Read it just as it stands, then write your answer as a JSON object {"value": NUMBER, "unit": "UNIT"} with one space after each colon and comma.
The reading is {"value": 1250, "unit": "psi"}
